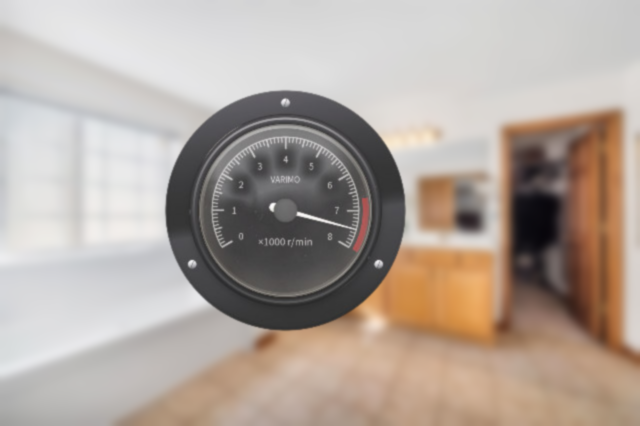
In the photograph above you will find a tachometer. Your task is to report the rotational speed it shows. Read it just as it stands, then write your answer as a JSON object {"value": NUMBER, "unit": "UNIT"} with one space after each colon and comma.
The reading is {"value": 7500, "unit": "rpm"}
